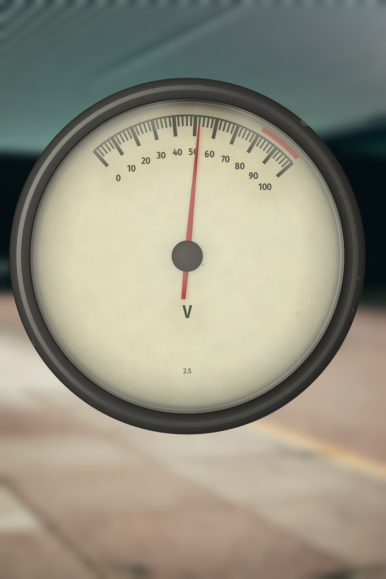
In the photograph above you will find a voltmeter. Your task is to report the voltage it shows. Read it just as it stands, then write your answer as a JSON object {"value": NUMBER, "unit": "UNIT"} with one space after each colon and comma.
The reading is {"value": 52, "unit": "V"}
